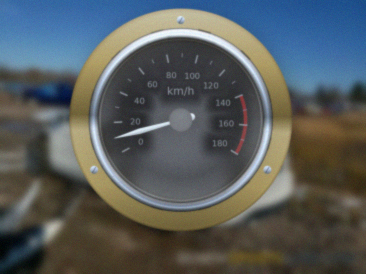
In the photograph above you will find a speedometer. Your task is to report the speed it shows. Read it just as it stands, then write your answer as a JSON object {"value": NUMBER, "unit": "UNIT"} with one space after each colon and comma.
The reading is {"value": 10, "unit": "km/h"}
